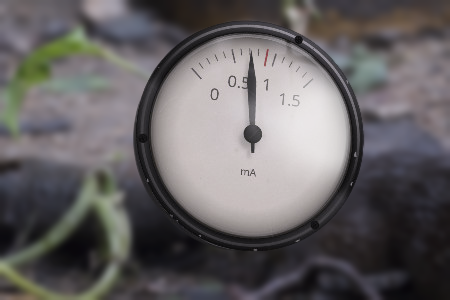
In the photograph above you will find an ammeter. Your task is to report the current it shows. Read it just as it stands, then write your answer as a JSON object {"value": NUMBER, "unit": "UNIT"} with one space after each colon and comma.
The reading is {"value": 0.7, "unit": "mA"}
